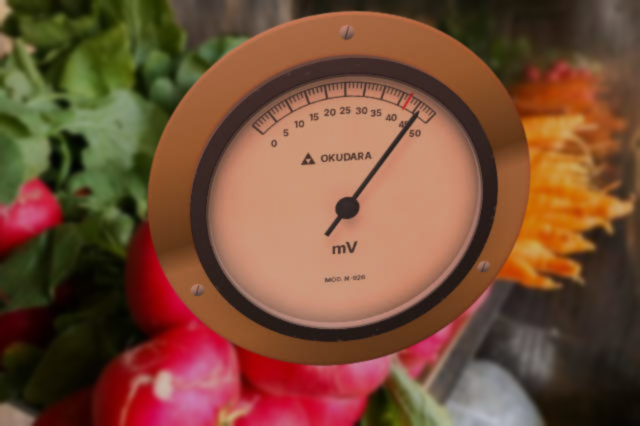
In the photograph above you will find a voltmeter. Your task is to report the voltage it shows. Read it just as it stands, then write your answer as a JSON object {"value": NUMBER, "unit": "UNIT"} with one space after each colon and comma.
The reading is {"value": 45, "unit": "mV"}
